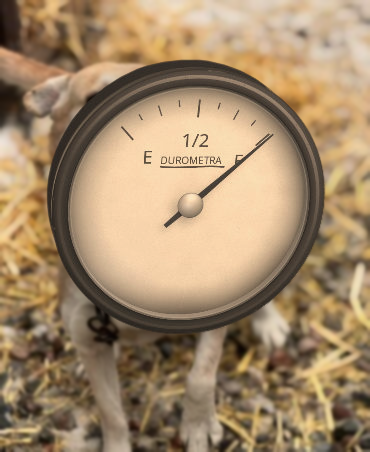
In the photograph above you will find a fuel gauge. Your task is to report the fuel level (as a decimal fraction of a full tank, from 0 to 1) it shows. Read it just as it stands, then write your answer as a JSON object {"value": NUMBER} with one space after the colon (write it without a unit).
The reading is {"value": 1}
